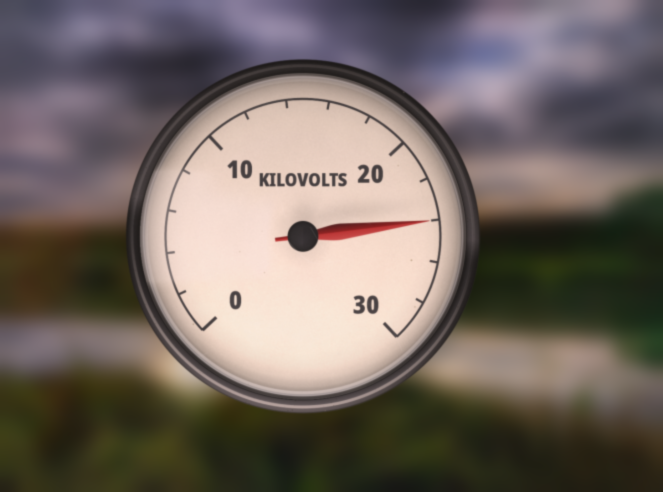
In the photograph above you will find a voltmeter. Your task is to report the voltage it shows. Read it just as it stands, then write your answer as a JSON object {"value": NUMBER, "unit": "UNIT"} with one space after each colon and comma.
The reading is {"value": 24, "unit": "kV"}
